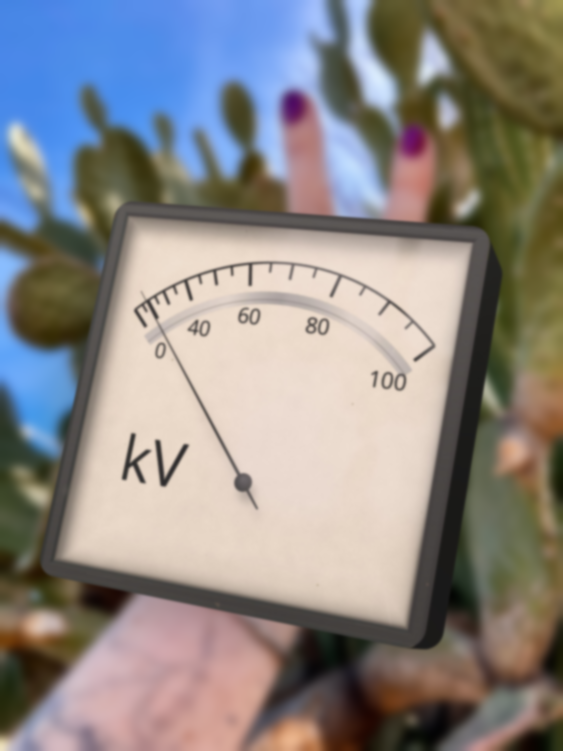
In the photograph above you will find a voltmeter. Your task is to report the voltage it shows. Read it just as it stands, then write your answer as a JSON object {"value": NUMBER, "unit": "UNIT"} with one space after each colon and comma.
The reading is {"value": 20, "unit": "kV"}
